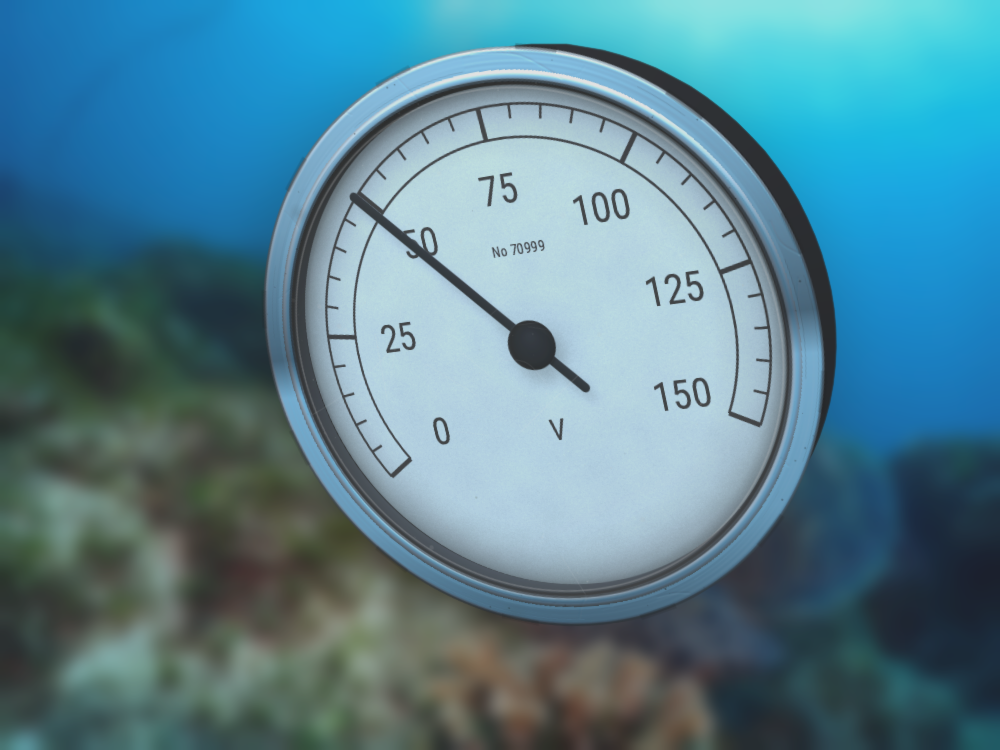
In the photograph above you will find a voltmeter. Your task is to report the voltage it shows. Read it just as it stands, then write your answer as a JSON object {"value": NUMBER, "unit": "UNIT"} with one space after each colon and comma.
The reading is {"value": 50, "unit": "V"}
